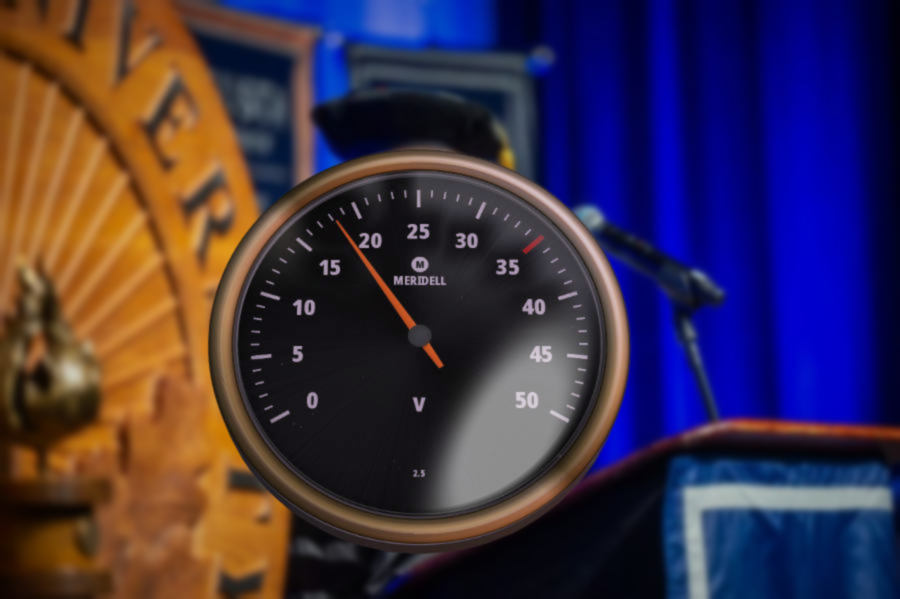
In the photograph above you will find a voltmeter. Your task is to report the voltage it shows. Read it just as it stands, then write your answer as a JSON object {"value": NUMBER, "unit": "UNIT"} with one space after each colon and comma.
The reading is {"value": 18, "unit": "V"}
